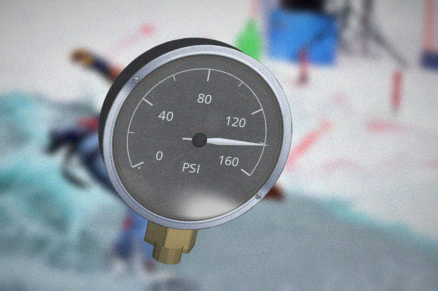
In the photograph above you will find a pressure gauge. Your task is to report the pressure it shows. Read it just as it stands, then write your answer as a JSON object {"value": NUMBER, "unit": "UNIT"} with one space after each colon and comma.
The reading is {"value": 140, "unit": "psi"}
